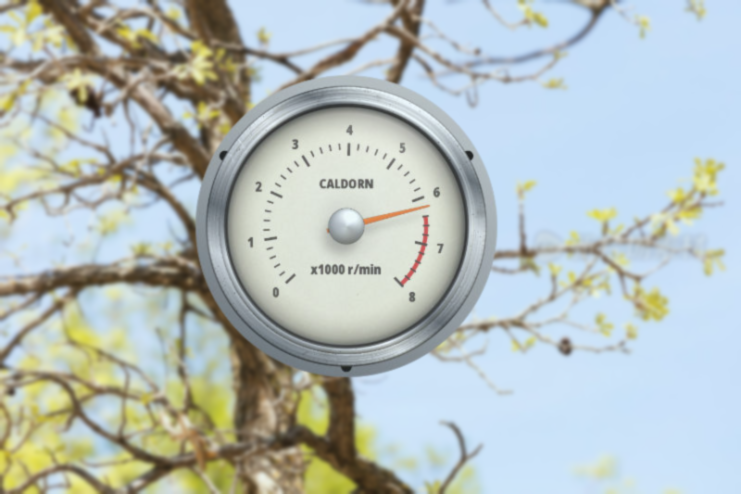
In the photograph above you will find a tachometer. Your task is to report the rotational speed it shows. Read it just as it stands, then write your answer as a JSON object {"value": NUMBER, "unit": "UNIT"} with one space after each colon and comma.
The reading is {"value": 6200, "unit": "rpm"}
